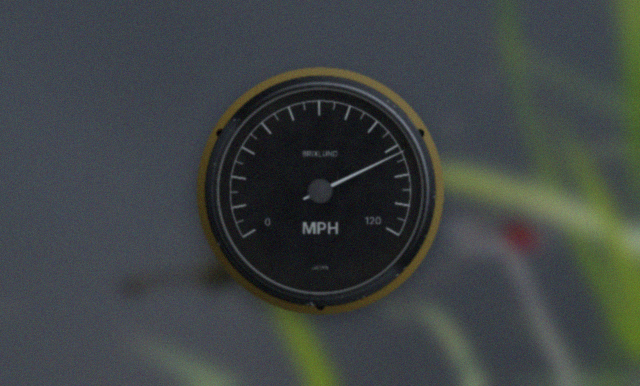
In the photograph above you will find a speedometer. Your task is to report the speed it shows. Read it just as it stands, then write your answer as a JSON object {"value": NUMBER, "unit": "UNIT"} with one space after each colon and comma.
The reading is {"value": 92.5, "unit": "mph"}
